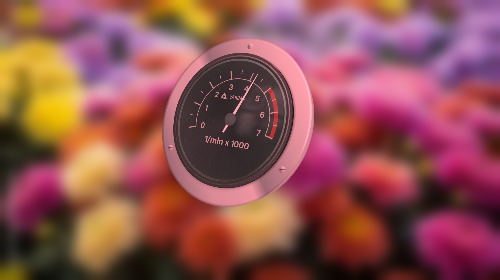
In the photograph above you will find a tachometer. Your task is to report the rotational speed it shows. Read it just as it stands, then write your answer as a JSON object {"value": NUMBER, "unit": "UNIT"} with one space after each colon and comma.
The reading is {"value": 4250, "unit": "rpm"}
